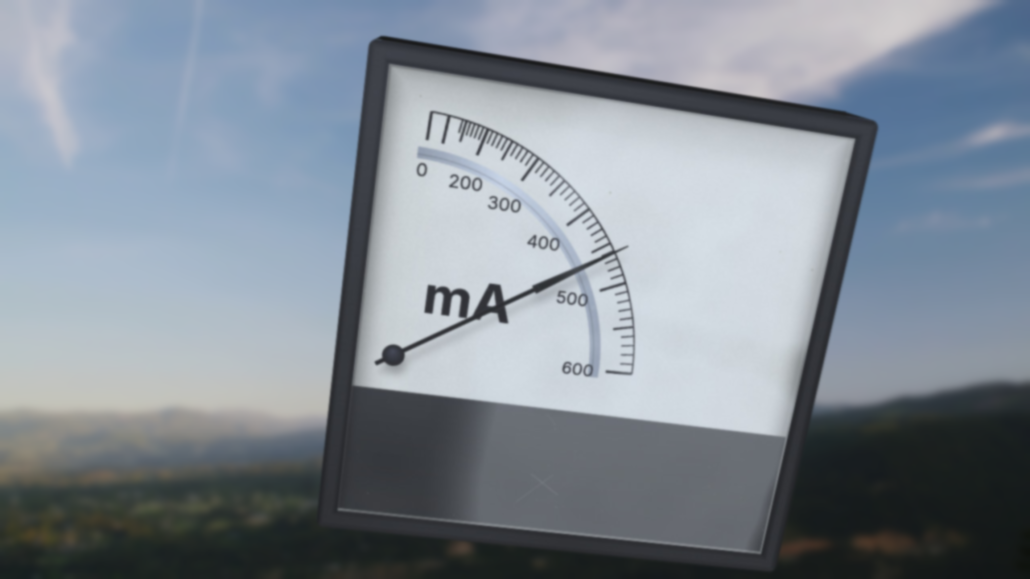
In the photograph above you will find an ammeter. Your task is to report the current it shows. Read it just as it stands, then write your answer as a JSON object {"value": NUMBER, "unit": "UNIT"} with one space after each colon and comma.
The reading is {"value": 460, "unit": "mA"}
